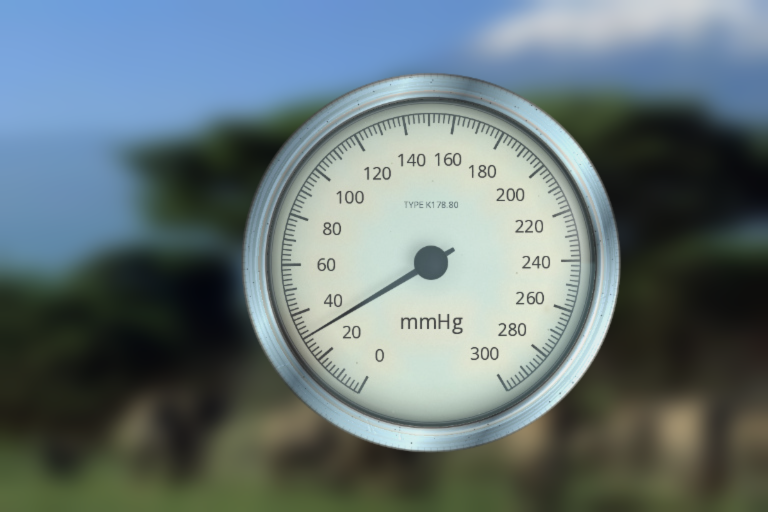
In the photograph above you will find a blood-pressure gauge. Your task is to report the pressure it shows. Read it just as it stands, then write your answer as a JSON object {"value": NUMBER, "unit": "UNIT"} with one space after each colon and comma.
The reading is {"value": 30, "unit": "mmHg"}
